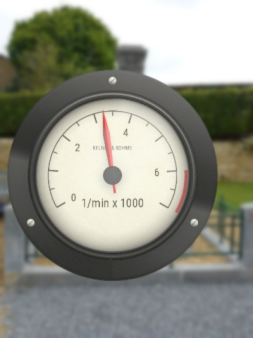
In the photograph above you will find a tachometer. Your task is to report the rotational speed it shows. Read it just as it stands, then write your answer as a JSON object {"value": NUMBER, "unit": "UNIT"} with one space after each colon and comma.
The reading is {"value": 3250, "unit": "rpm"}
